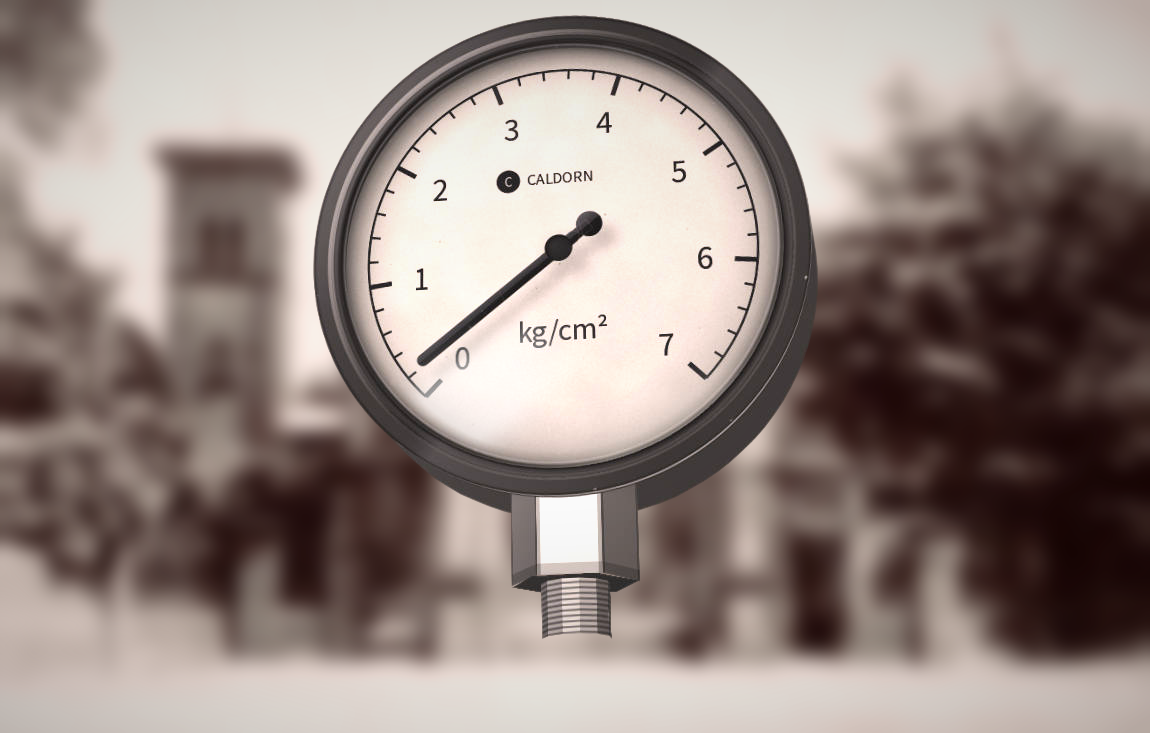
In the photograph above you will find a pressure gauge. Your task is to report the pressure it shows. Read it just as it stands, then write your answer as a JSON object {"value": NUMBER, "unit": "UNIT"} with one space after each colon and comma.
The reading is {"value": 0.2, "unit": "kg/cm²"}
